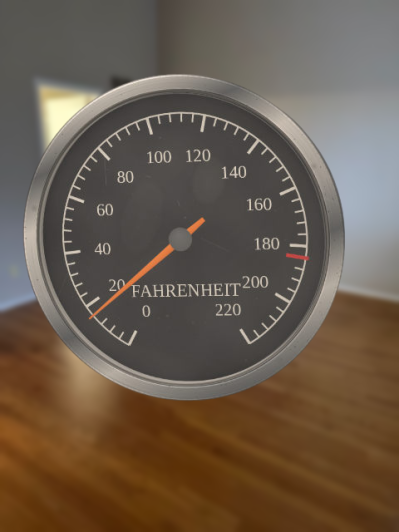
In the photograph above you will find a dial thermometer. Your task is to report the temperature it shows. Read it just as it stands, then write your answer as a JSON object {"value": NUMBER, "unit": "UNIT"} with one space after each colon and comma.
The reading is {"value": 16, "unit": "°F"}
